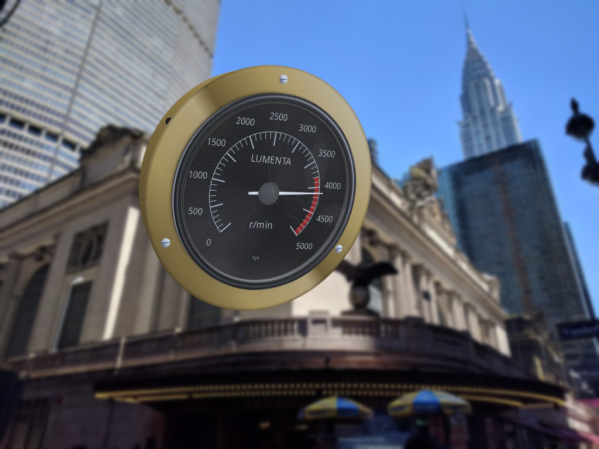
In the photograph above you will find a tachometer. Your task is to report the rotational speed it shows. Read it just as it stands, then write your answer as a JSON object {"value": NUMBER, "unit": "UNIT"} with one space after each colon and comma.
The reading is {"value": 4100, "unit": "rpm"}
